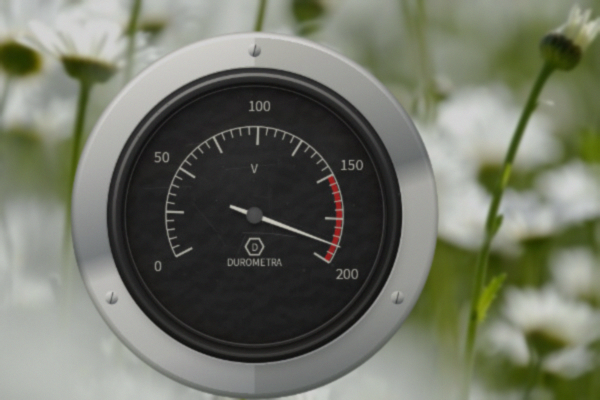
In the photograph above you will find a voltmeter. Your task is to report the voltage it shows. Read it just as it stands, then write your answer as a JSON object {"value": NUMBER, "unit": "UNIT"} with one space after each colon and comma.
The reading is {"value": 190, "unit": "V"}
